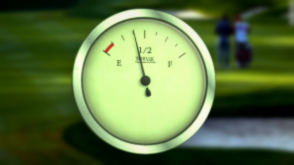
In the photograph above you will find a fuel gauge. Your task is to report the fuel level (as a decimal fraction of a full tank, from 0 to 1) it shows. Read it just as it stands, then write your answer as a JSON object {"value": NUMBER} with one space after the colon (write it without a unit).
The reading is {"value": 0.375}
